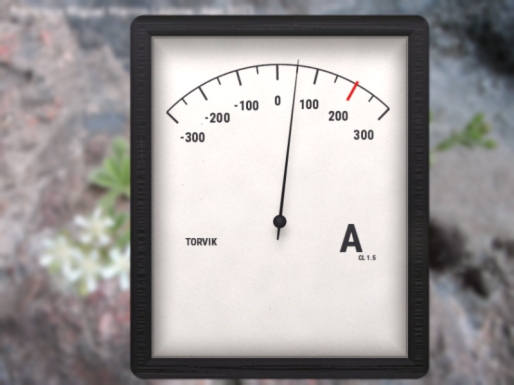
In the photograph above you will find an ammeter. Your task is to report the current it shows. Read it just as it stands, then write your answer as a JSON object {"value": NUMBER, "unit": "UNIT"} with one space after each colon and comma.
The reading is {"value": 50, "unit": "A"}
